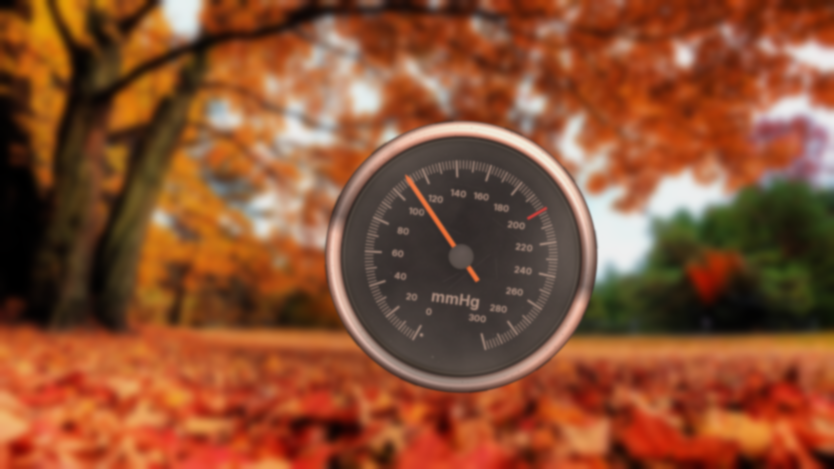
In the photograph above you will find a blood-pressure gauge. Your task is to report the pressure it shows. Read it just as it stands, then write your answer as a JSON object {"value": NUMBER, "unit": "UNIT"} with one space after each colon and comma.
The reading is {"value": 110, "unit": "mmHg"}
